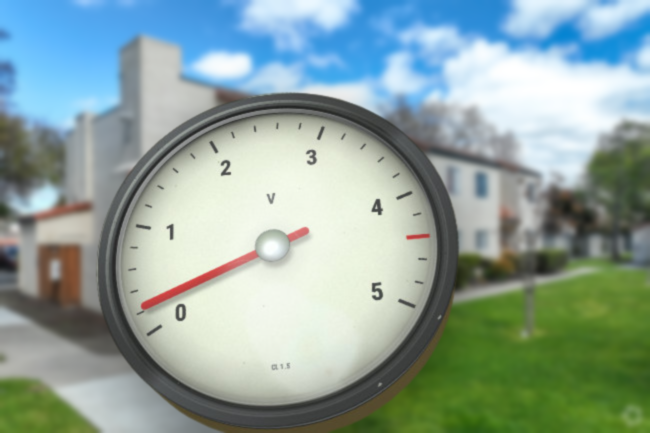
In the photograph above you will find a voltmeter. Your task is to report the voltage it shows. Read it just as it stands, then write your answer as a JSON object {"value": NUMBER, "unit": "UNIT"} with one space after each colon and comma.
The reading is {"value": 0.2, "unit": "V"}
